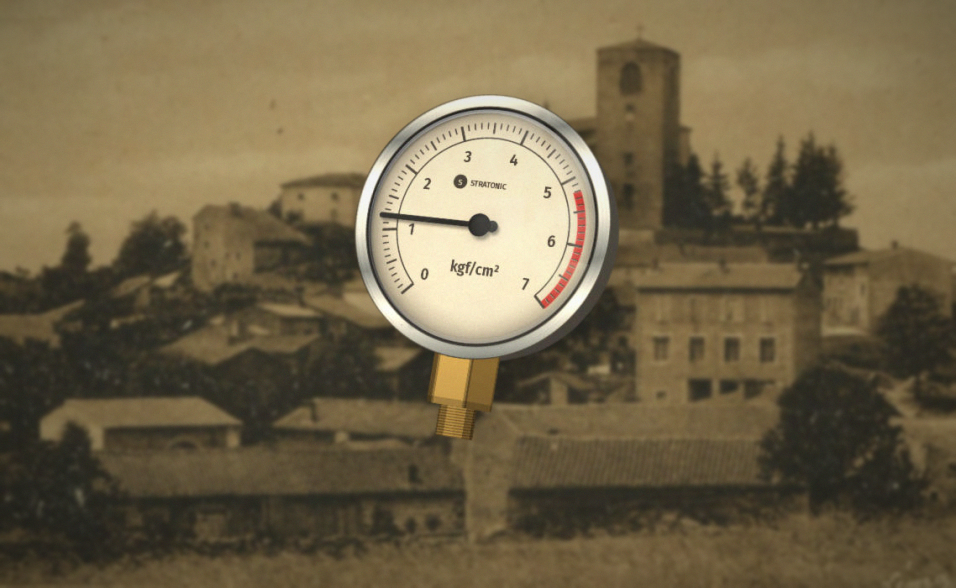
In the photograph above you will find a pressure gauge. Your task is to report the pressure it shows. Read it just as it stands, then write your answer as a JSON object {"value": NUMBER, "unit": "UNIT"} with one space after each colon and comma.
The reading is {"value": 1.2, "unit": "kg/cm²"}
